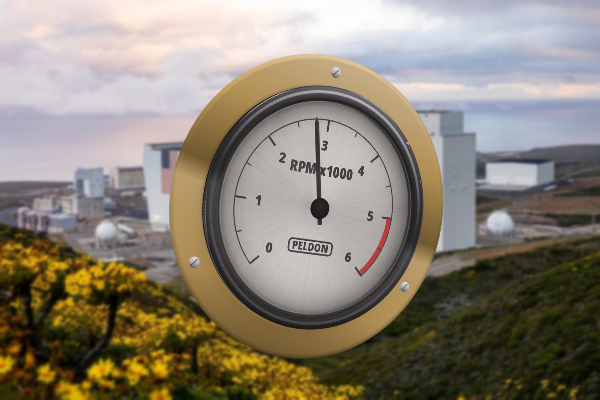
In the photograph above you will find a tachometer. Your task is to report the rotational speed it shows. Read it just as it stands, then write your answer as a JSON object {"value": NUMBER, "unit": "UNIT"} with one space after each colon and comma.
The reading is {"value": 2750, "unit": "rpm"}
